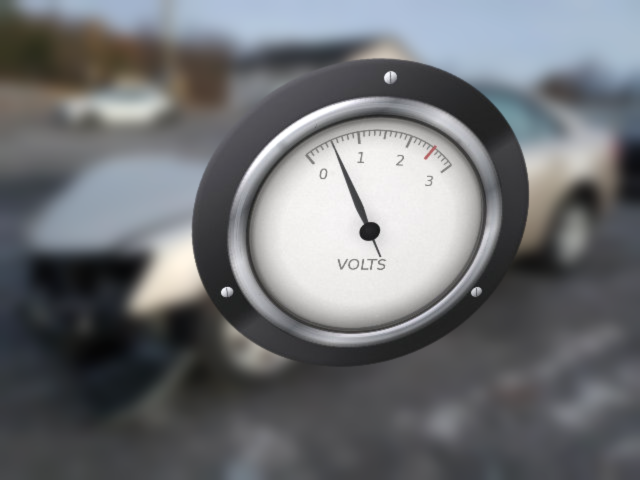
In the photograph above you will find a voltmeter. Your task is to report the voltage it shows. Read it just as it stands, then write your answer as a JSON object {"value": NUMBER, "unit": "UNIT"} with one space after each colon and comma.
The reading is {"value": 0.5, "unit": "V"}
